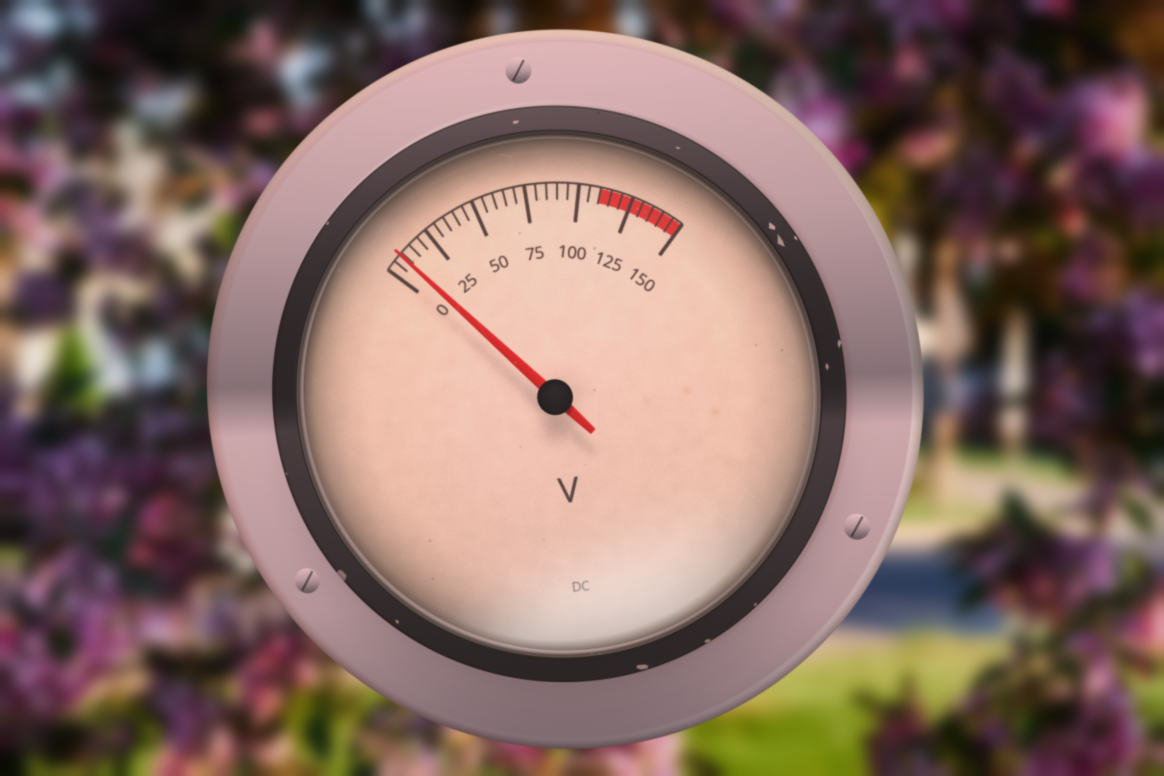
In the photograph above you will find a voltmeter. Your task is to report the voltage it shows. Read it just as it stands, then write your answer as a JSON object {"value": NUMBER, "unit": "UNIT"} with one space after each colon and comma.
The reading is {"value": 10, "unit": "V"}
